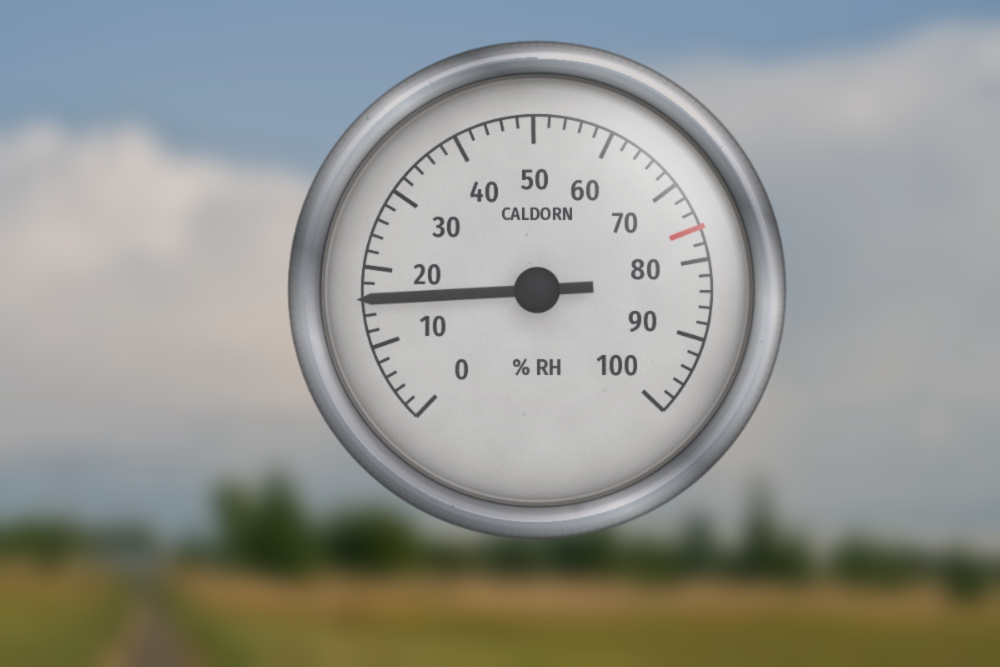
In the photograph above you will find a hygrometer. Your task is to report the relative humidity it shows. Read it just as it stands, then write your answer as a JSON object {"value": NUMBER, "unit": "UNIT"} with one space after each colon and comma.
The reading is {"value": 16, "unit": "%"}
